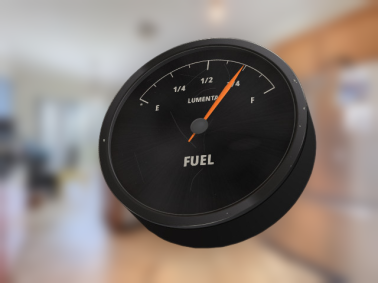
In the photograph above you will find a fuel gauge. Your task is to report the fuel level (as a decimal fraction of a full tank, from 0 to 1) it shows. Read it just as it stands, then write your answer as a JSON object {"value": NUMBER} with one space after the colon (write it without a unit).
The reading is {"value": 0.75}
